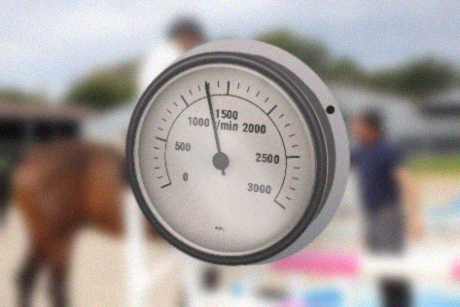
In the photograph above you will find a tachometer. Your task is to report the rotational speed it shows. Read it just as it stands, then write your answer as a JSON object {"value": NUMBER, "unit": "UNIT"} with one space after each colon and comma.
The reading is {"value": 1300, "unit": "rpm"}
